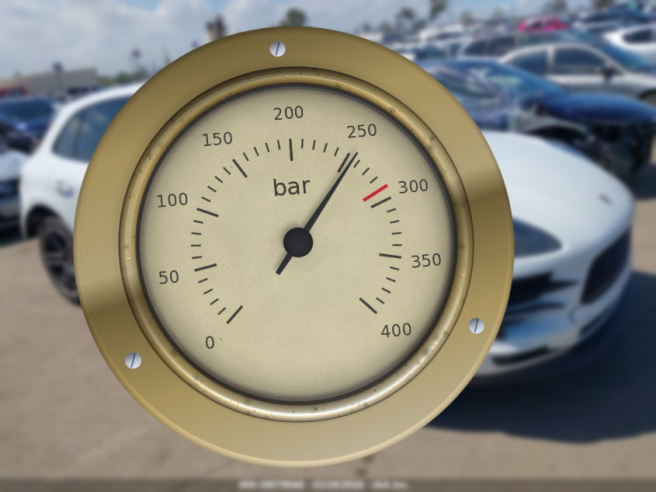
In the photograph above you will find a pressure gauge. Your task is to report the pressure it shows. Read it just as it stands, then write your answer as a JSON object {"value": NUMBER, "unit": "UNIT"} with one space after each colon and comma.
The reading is {"value": 255, "unit": "bar"}
